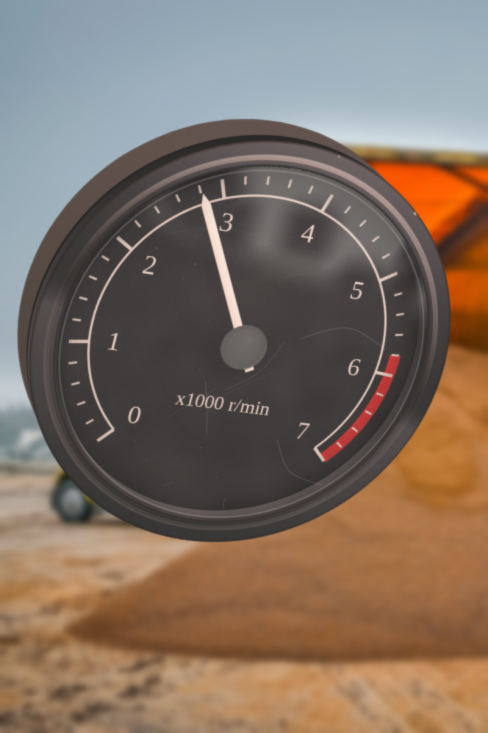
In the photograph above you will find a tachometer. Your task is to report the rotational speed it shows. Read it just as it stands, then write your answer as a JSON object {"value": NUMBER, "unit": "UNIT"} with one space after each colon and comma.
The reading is {"value": 2800, "unit": "rpm"}
